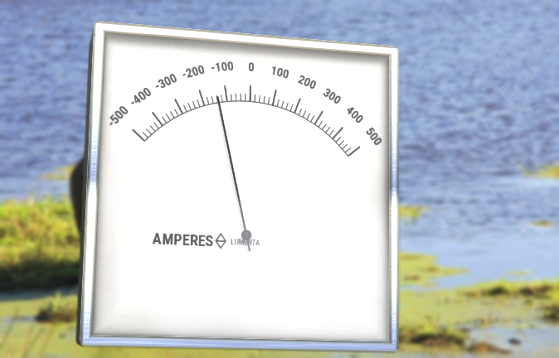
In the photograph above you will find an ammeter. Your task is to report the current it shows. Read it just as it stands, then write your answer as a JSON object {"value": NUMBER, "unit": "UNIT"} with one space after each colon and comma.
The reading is {"value": -140, "unit": "A"}
